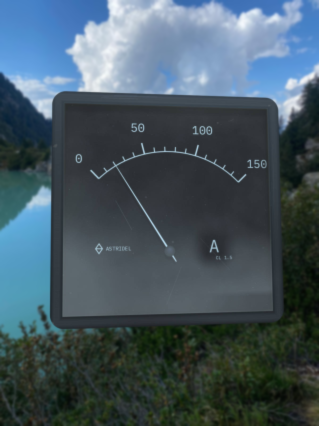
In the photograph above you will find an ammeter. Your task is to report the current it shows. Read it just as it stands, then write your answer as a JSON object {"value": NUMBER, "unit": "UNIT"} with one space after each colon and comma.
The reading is {"value": 20, "unit": "A"}
